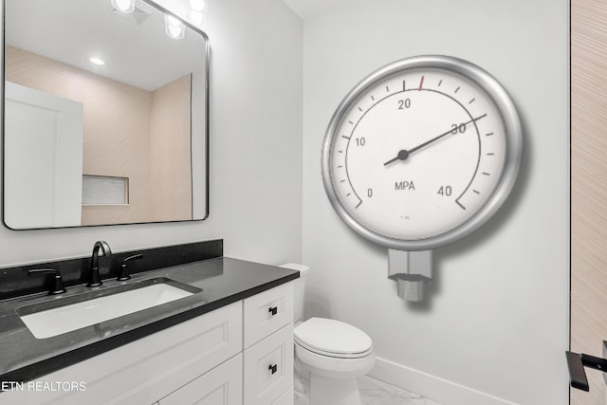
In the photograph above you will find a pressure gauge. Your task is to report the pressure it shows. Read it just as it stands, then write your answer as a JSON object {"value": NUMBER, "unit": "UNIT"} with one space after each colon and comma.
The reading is {"value": 30, "unit": "MPa"}
